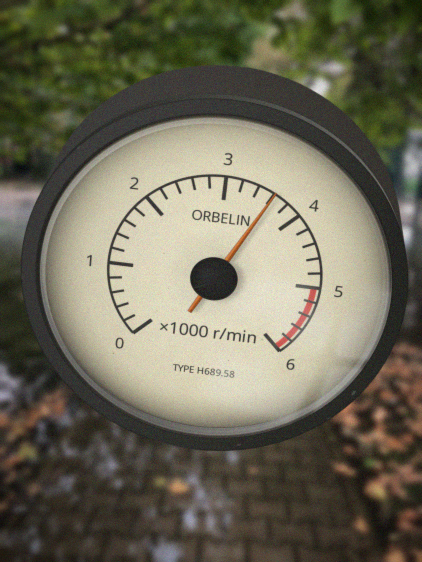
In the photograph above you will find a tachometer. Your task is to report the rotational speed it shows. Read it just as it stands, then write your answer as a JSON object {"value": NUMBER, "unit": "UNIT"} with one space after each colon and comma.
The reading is {"value": 3600, "unit": "rpm"}
